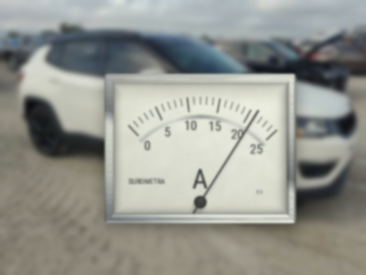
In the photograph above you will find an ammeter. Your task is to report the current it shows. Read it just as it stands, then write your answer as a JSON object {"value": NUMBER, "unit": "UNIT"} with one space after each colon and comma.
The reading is {"value": 21, "unit": "A"}
